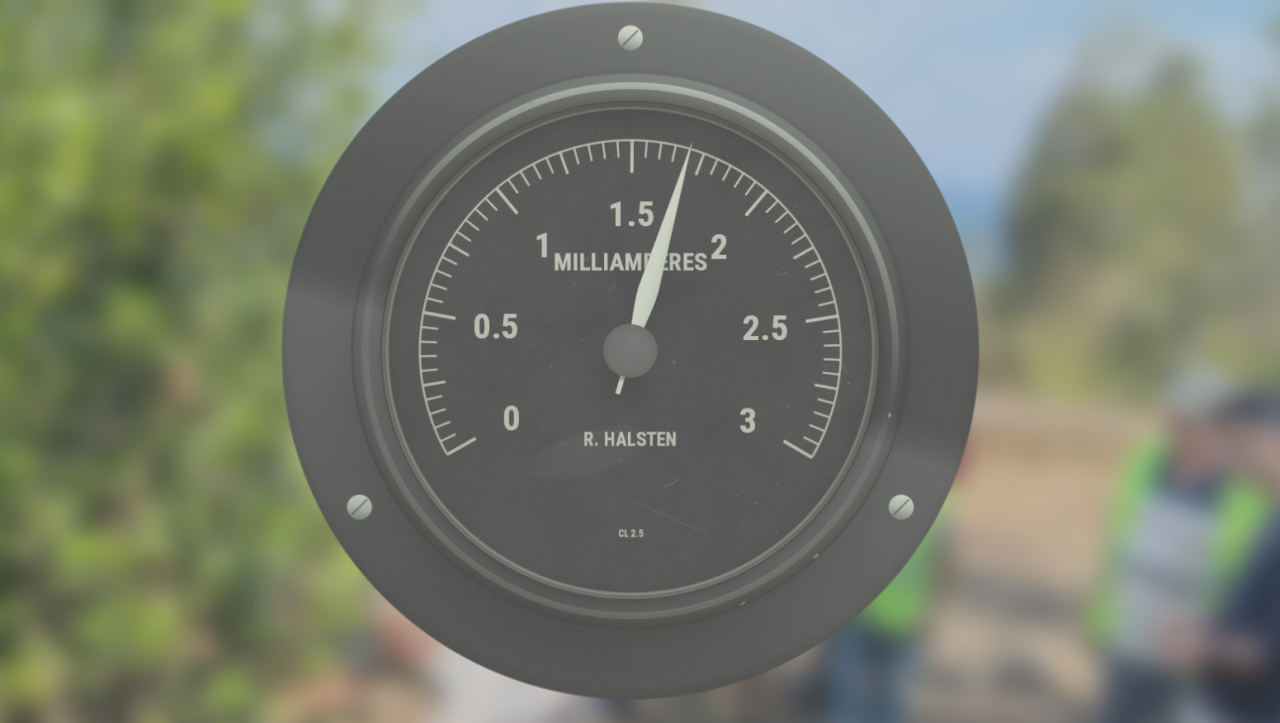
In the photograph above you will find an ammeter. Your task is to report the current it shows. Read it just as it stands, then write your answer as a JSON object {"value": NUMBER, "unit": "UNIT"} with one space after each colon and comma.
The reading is {"value": 1.7, "unit": "mA"}
